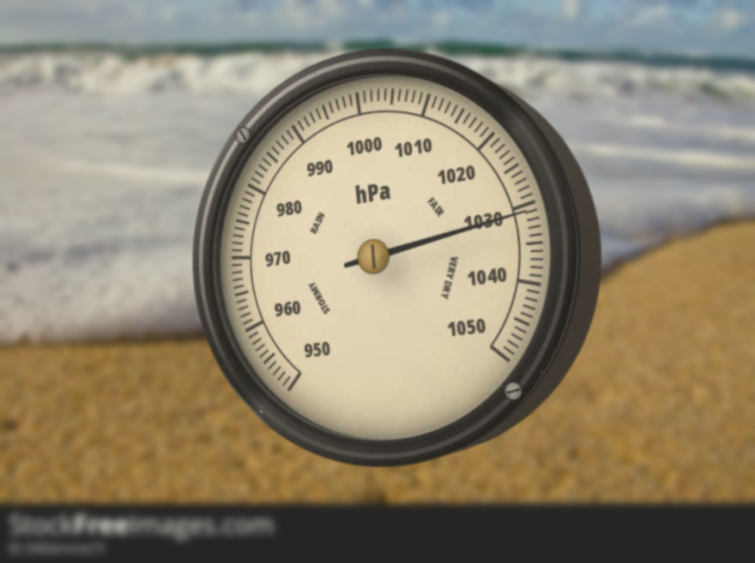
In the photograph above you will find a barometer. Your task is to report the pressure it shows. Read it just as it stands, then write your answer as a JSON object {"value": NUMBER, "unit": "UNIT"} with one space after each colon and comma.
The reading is {"value": 1031, "unit": "hPa"}
